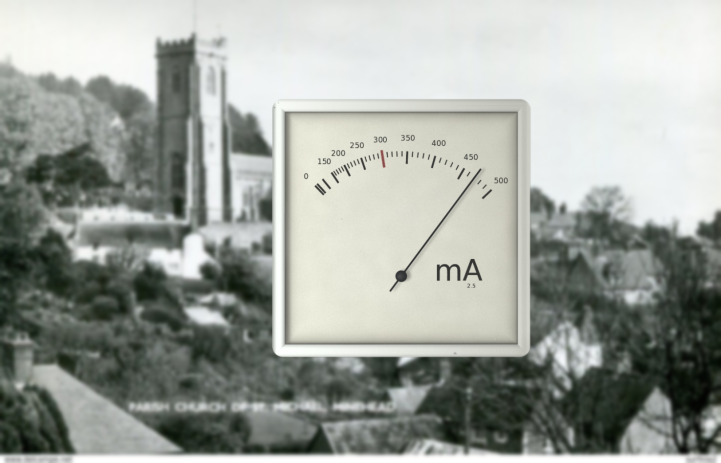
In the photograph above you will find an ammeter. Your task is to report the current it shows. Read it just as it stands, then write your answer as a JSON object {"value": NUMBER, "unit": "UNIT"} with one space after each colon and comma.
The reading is {"value": 470, "unit": "mA"}
